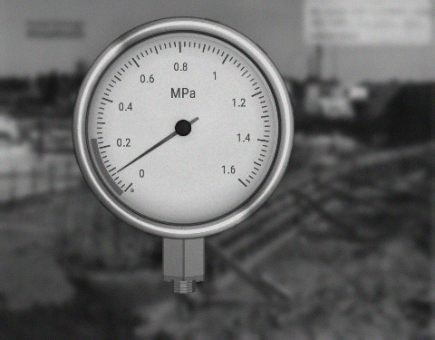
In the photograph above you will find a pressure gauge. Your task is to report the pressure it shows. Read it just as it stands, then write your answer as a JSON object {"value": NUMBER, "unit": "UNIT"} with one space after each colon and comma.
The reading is {"value": 0.08, "unit": "MPa"}
